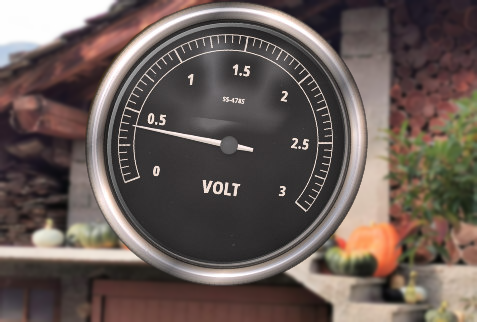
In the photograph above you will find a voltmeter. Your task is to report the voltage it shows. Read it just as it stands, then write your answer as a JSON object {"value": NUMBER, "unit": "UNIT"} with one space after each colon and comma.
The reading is {"value": 0.4, "unit": "V"}
